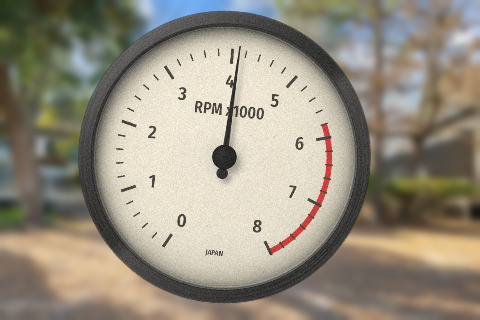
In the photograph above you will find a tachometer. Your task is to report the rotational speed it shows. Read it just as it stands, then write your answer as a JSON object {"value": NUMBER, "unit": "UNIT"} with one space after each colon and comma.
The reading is {"value": 4100, "unit": "rpm"}
